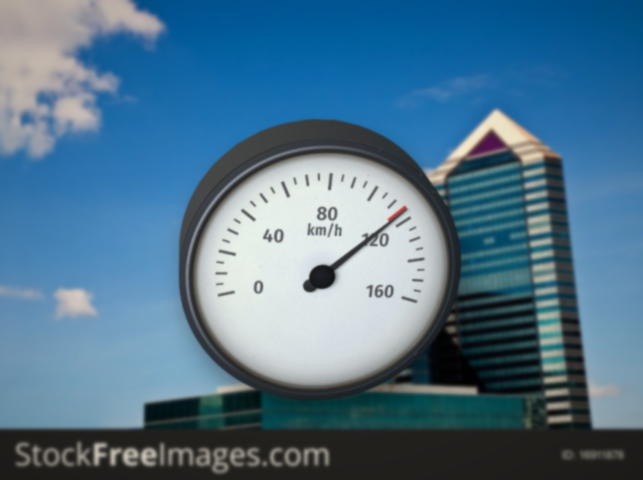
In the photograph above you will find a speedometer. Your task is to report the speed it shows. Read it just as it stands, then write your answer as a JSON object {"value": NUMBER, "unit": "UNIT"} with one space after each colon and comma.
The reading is {"value": 115, "unit": "km/h"}
